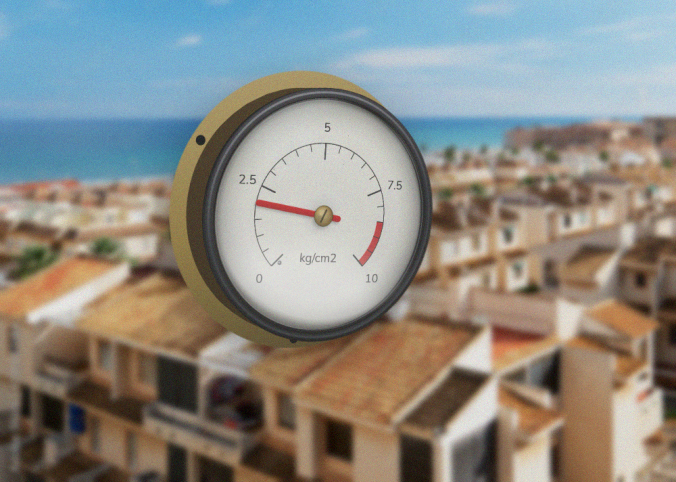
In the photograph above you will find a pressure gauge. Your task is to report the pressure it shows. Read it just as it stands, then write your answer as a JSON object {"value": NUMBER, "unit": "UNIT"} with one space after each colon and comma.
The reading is {"value": 2, "unit": "kg/cm²"}
